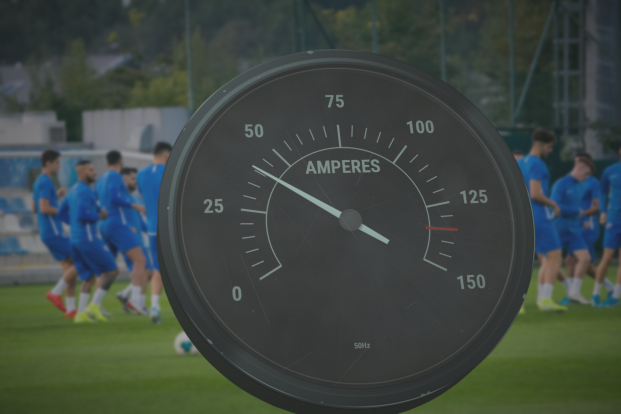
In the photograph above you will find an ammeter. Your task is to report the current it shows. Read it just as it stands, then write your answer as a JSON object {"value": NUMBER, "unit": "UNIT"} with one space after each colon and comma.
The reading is {"value": 40, "unit": "A"}
